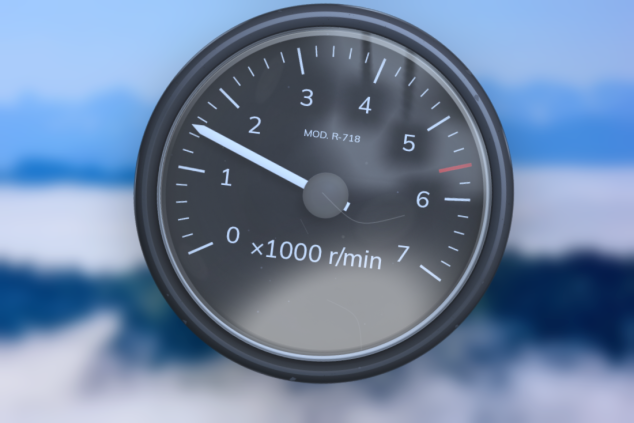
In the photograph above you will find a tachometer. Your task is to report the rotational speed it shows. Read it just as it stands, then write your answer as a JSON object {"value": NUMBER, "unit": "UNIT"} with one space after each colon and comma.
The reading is {"value": 1500, "unit": "rpm"}
